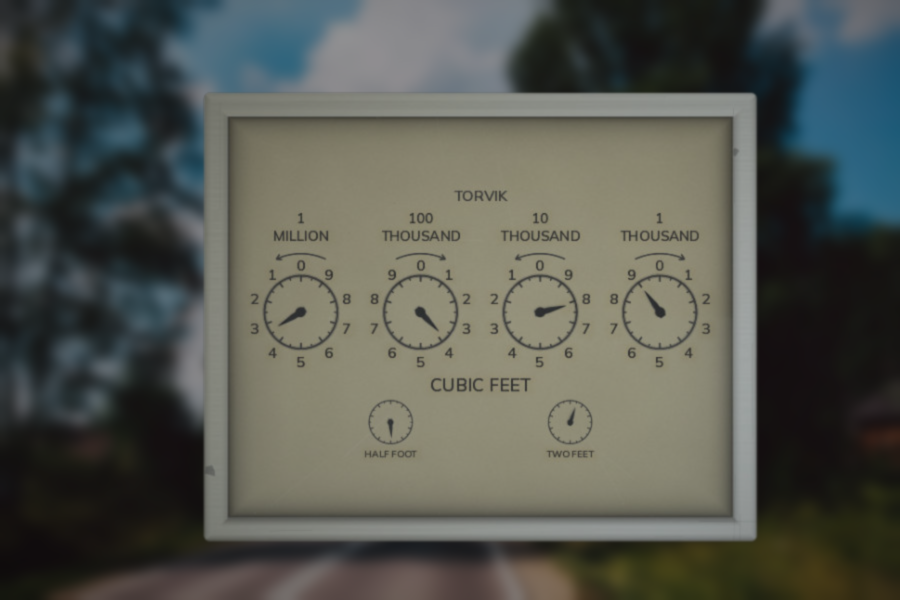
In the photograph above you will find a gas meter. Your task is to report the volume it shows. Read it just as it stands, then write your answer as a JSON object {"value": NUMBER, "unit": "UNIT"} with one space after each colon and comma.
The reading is {"value": 337900, "unit": "ft³"}
